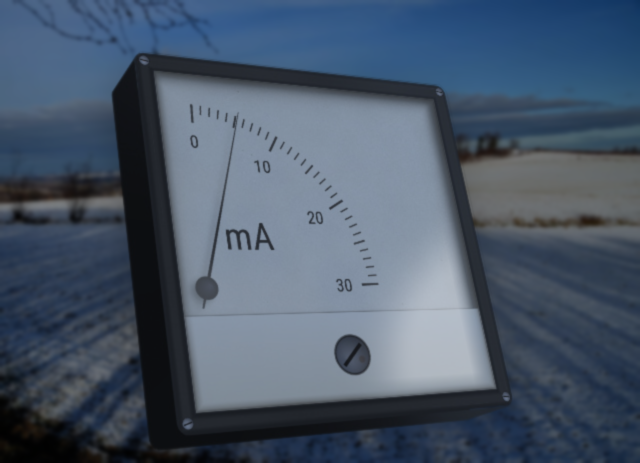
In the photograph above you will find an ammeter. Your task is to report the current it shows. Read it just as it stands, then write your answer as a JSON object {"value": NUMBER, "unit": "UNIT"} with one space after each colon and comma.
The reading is {"value": 5, "unit": "mA"}
